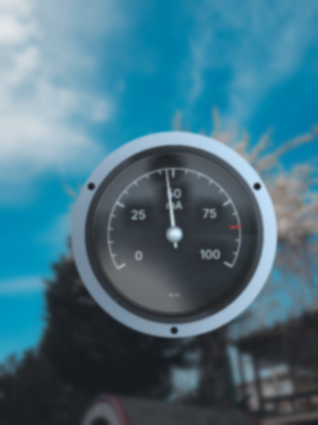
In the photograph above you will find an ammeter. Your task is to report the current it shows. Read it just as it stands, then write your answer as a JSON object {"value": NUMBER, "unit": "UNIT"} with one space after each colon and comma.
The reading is {"value": 47.5, "unit": "mA"}
